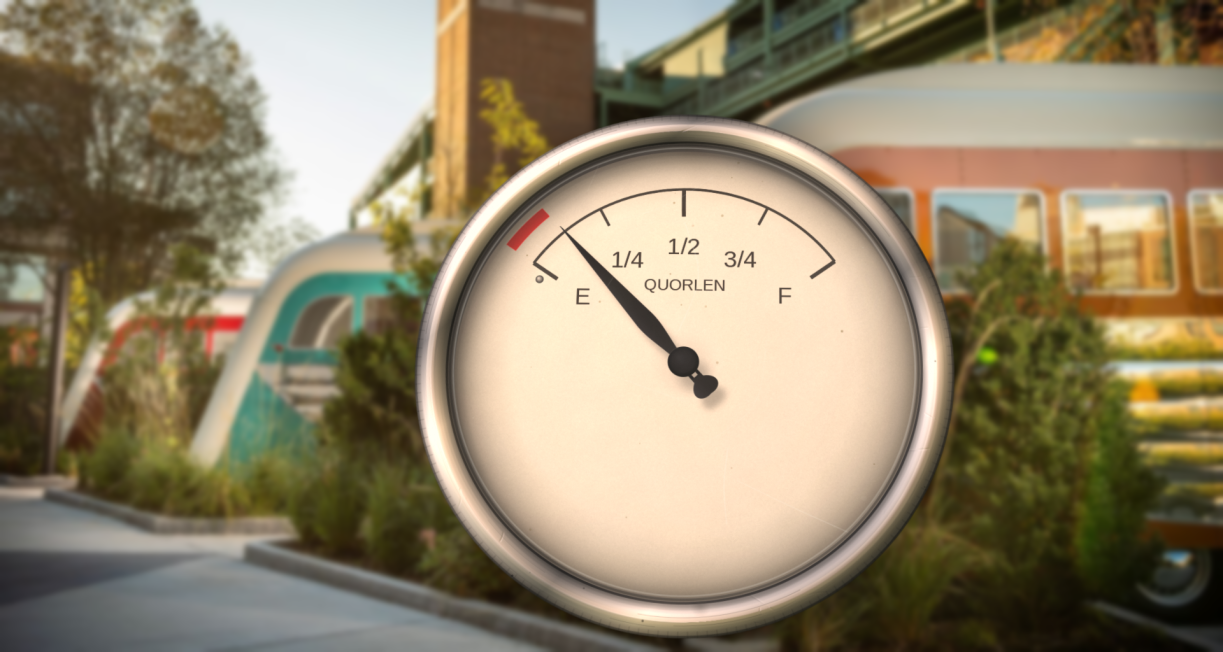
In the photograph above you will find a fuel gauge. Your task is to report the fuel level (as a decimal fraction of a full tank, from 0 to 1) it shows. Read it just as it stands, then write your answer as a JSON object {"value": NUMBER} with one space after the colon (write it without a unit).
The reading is {"value": 0.125}
